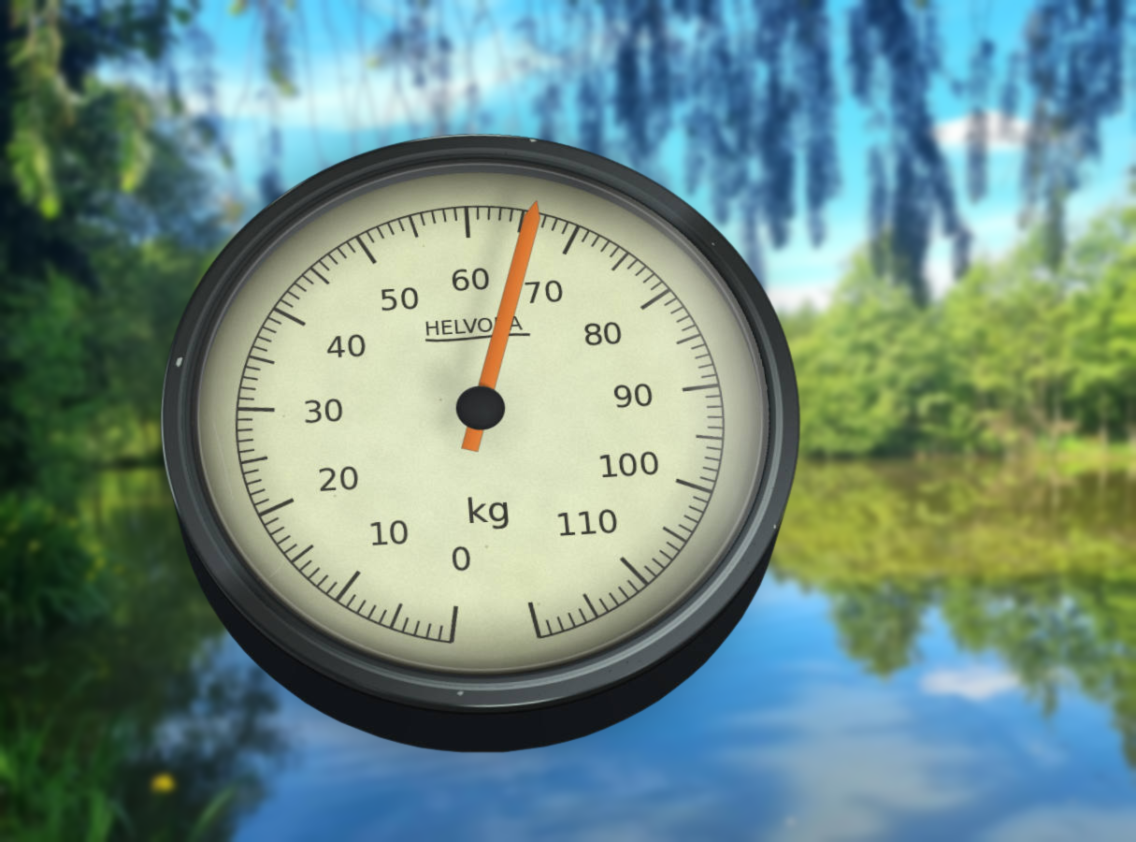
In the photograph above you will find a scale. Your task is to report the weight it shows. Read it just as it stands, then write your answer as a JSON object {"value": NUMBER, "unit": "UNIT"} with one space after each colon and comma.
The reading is {"value": 66, "unit": "kg"}
